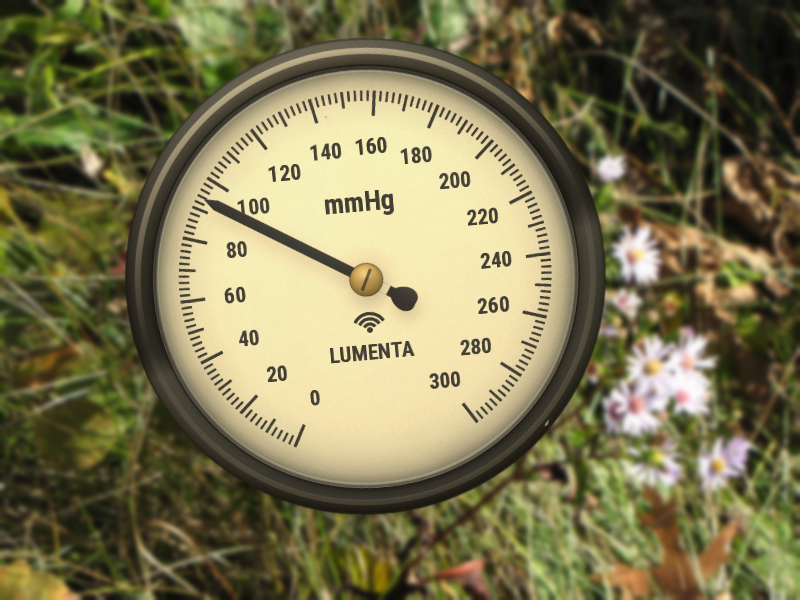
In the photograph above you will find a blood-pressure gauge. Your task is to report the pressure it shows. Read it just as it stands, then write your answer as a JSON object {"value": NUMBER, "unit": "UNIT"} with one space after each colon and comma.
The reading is {"value": 94, "unit": "mmHg"}
